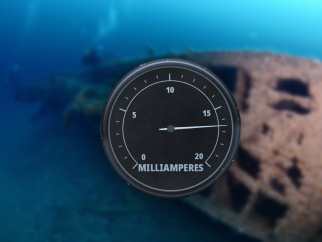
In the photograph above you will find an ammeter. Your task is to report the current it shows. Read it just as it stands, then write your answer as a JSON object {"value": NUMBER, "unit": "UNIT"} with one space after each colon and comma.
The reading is {"value": 16.5, "unit": "mA"}
